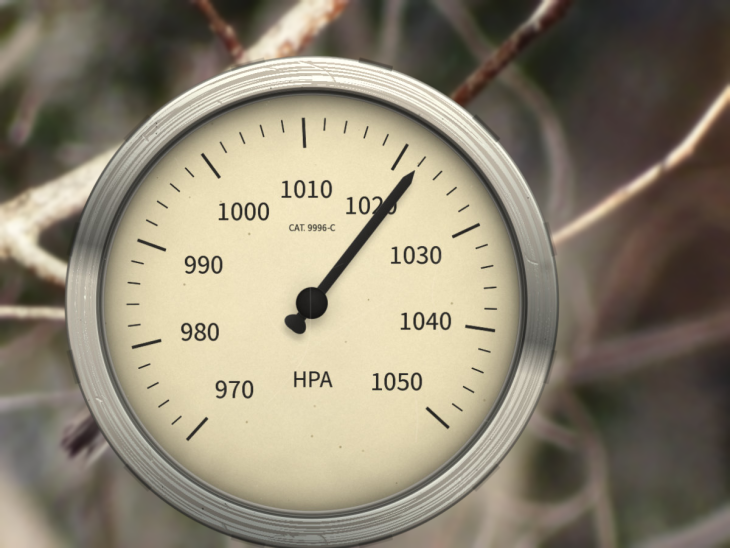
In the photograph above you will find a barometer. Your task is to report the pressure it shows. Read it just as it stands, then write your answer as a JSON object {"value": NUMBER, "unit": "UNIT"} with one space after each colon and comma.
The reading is {"value": 1022, "unit": "hPa"}
